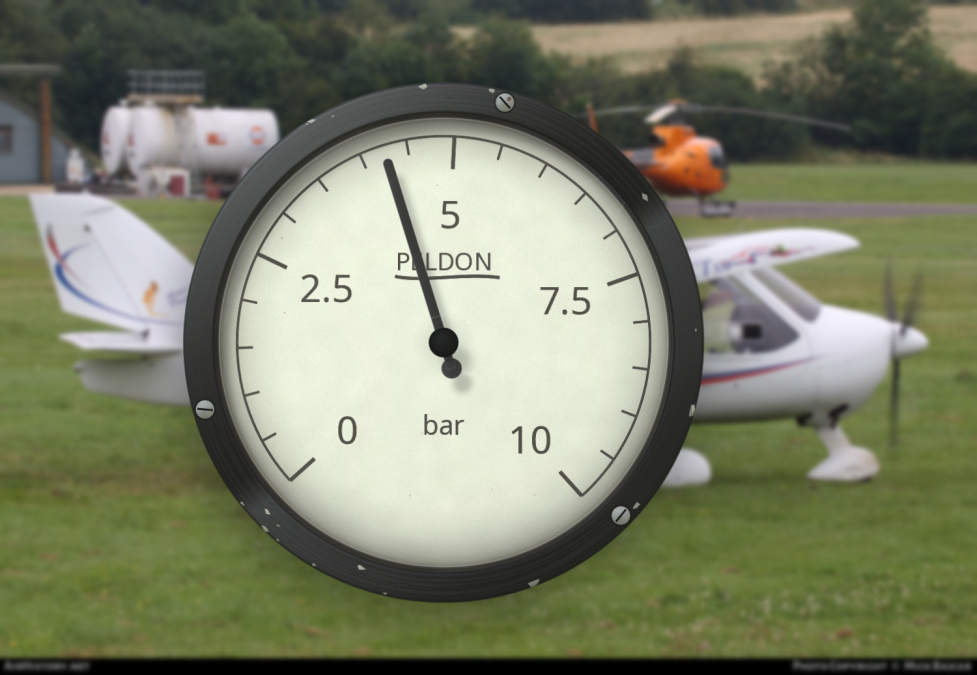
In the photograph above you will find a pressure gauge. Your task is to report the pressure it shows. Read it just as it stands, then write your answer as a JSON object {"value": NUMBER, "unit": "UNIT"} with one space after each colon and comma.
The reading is {"value": 4.25, "unit": "bar"}
